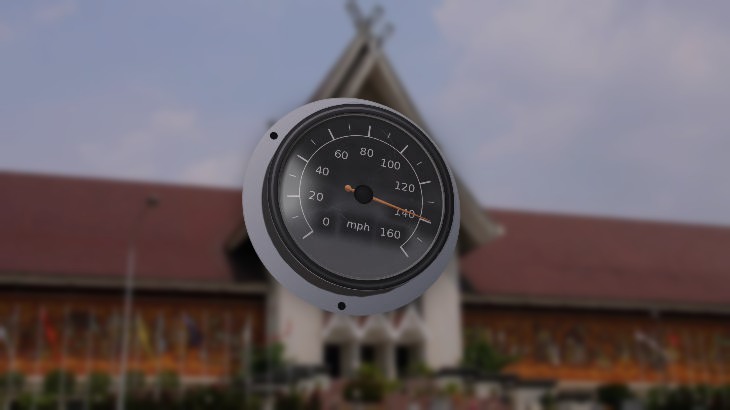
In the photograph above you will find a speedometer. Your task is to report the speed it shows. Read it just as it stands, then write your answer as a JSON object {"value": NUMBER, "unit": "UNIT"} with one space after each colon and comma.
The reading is {"value": 140, "unit": "mph"}
